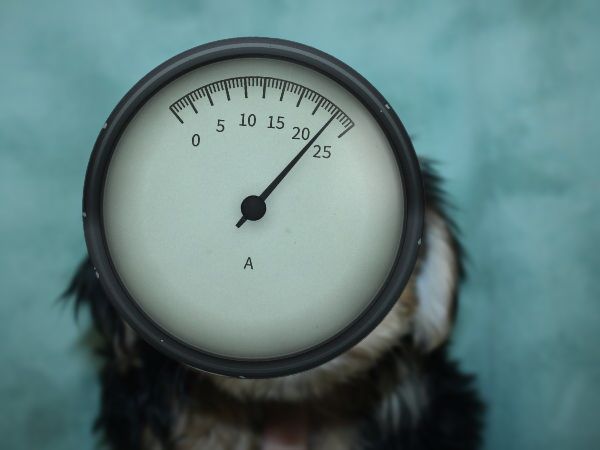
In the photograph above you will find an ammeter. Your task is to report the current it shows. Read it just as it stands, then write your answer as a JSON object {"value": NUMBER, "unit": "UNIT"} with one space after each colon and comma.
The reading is {"value": 22.5, "unit": "A"}
